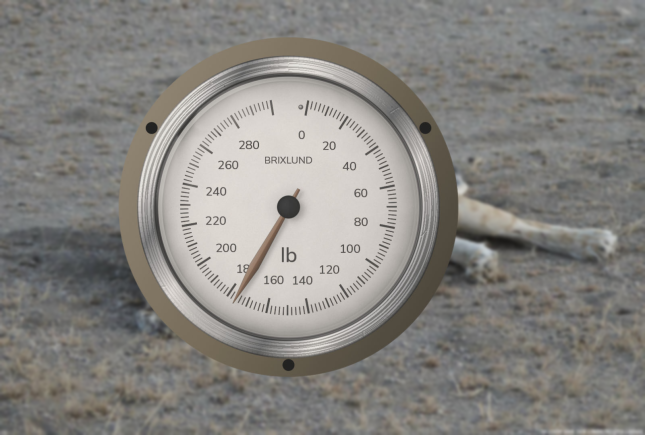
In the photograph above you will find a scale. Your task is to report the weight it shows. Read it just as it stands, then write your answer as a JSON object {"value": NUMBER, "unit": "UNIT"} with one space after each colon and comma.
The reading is {"value": 176, "unit": "lb"}
